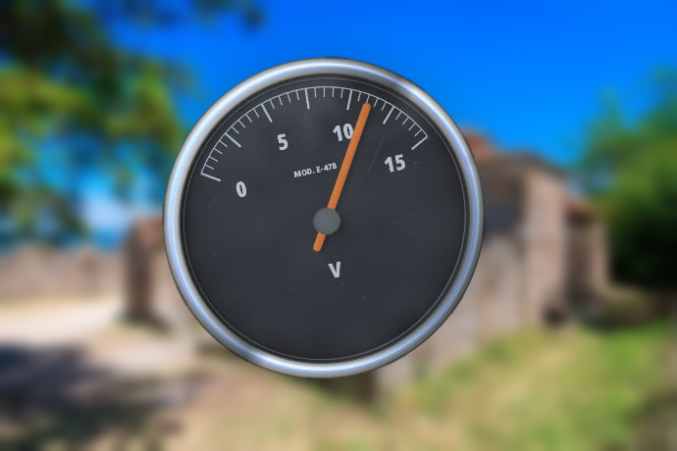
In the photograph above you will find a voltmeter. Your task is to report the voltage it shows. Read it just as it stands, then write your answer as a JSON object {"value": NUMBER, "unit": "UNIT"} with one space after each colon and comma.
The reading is {"value": 11, "unit": "V"}
